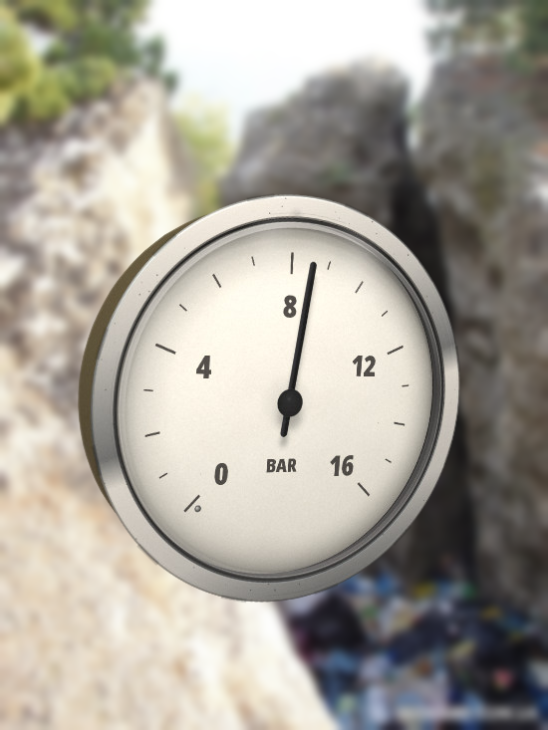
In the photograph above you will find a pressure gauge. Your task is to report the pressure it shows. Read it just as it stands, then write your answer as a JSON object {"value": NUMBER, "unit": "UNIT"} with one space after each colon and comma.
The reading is {"value": 8.5, "unit": "bar"}
